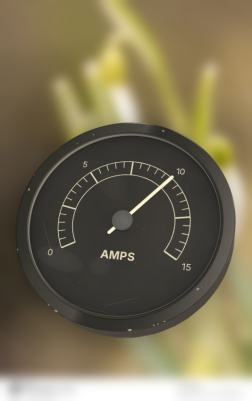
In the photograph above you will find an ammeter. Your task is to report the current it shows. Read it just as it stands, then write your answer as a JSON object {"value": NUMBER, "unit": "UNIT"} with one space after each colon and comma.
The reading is {"value": 10, "unit": "A"}
